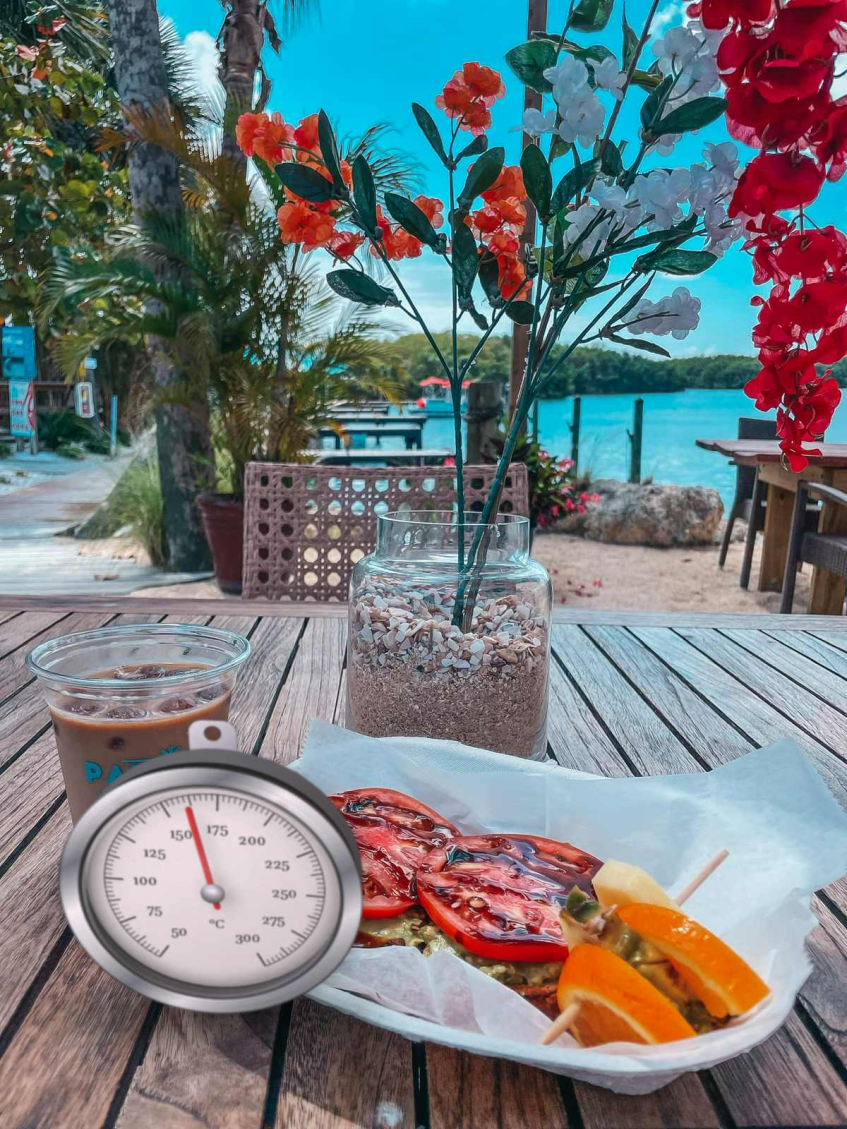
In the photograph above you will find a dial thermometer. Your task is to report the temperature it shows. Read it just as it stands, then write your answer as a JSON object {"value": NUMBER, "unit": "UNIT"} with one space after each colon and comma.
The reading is {"value": 162.5, "unit": "°C"}
